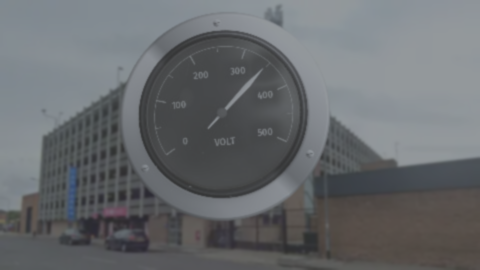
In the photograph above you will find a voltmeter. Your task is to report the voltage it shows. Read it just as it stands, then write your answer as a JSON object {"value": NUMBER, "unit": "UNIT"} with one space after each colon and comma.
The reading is {"value": 350, "unit": "V"}
